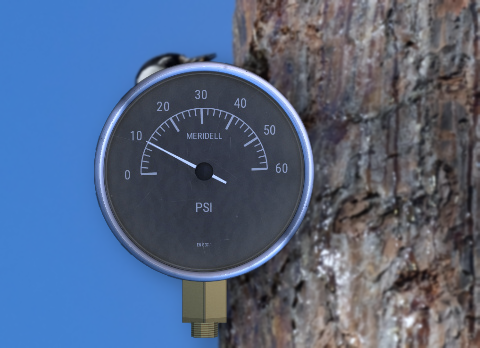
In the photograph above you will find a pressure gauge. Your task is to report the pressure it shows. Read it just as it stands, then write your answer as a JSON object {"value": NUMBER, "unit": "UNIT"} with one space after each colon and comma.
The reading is {"value": 10, "unit": "psi"}
